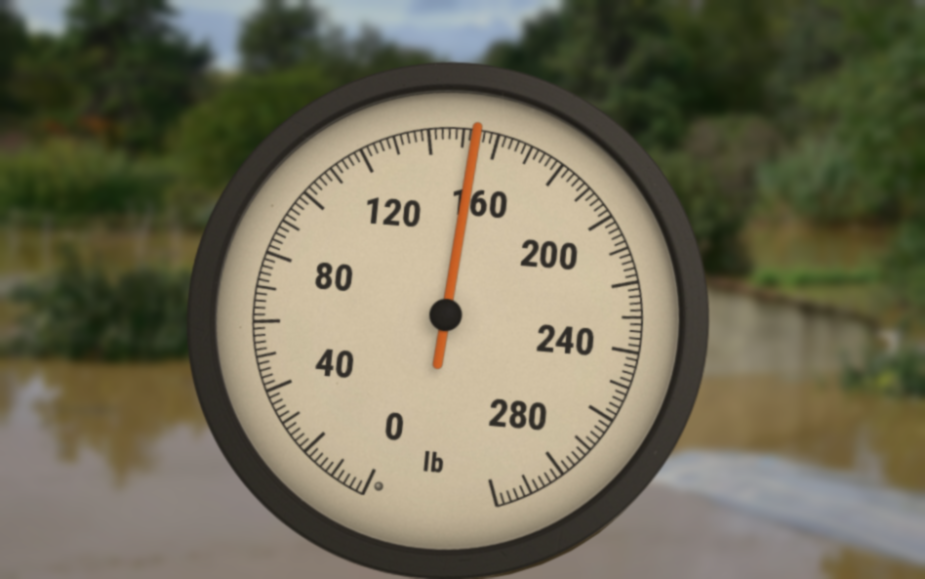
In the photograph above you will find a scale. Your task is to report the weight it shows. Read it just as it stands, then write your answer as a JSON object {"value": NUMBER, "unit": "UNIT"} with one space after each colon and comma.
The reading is {"value": 154, "unit": "lb"}
